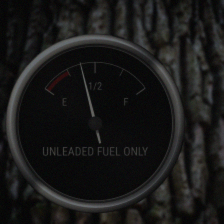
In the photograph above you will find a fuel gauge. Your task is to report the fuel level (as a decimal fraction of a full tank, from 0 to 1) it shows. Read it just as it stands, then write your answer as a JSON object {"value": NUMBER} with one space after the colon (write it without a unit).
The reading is {"value": 0.375}
